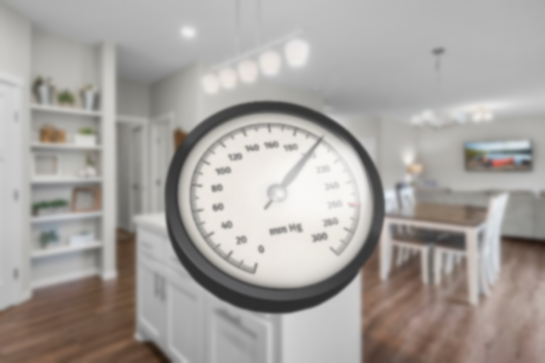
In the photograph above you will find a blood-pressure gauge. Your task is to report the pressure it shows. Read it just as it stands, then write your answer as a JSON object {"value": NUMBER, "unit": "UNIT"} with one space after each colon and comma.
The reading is {"value": 200, "unit": "mmHg"}
